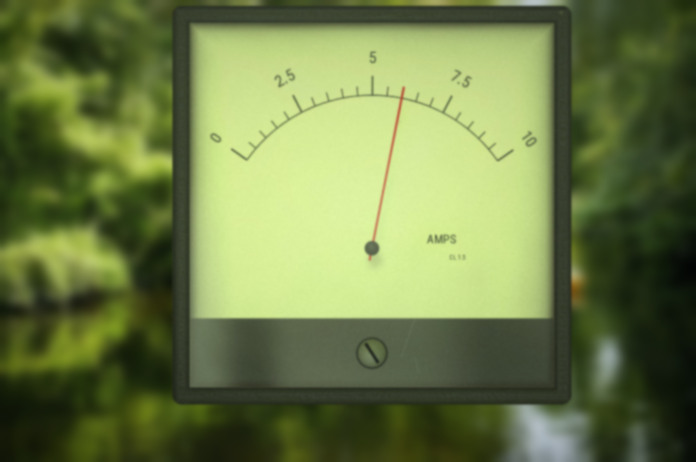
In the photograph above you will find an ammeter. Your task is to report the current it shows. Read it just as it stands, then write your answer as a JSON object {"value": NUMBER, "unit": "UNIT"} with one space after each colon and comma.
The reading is {"value": 6, "unit": "A"}
